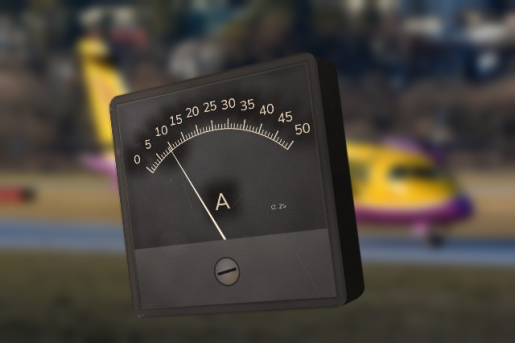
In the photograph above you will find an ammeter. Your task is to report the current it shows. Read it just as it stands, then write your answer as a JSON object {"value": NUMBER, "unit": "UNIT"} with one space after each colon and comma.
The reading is {"value": 10, "unit": "A"}
